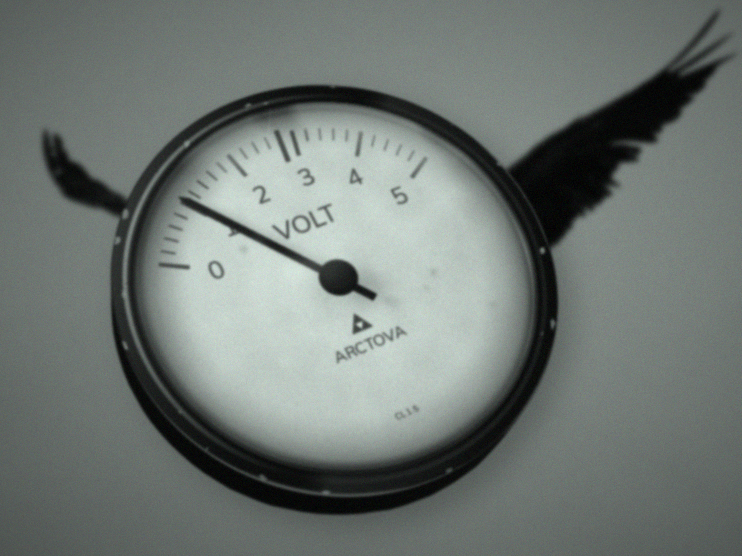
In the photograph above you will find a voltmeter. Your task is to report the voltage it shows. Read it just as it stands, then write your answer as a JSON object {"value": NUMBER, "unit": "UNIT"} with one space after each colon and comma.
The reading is {"value": 1, "unit": "V"}
